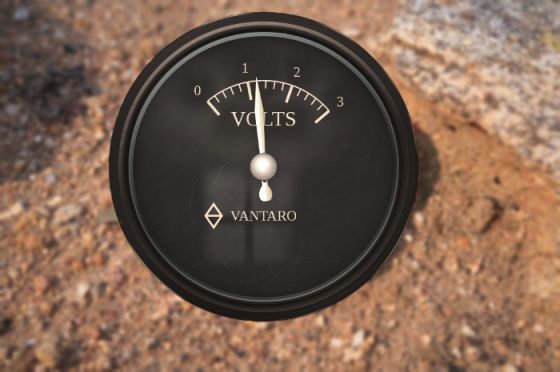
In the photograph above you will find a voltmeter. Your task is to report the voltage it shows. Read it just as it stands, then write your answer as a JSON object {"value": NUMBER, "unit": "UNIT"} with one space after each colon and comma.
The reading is {"value": 1.2, "unit": "V"}
